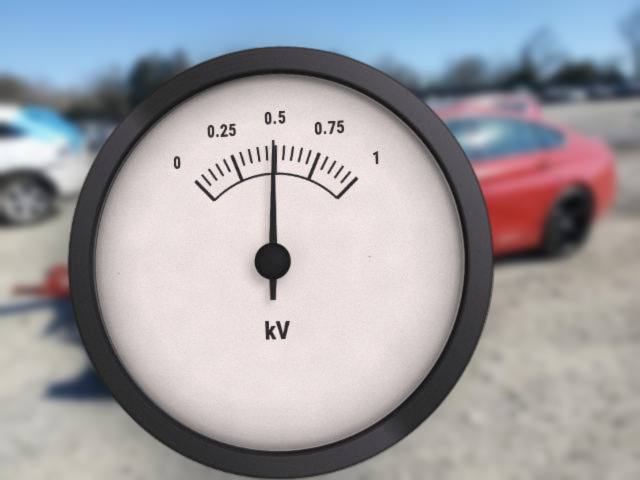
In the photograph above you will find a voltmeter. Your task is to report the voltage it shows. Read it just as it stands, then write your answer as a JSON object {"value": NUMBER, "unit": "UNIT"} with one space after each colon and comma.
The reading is {"value": 0.5, "unit": "kV"}
